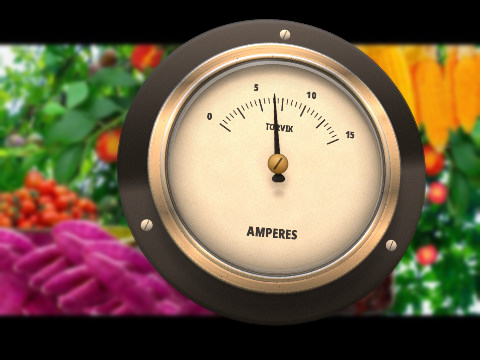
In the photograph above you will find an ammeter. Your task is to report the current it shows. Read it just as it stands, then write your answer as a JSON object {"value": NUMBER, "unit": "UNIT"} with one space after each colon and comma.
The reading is {"value": 6.5, "unit": "A"}
